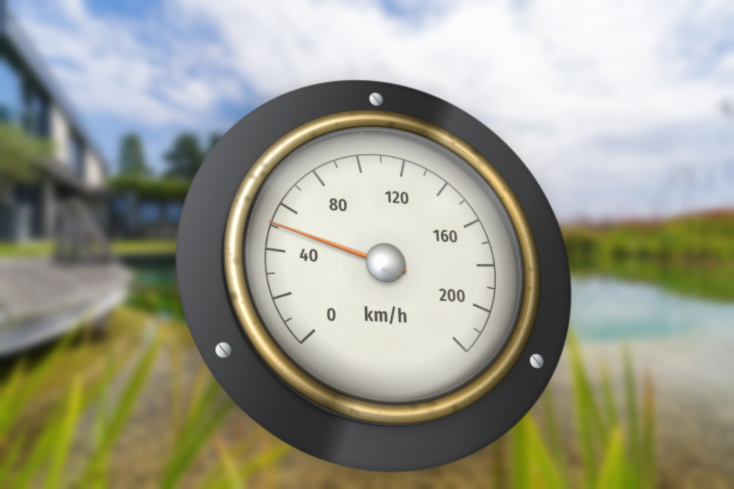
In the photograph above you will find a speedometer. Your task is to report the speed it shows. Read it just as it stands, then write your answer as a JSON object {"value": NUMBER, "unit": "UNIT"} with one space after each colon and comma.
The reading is {"value": 50, "unit": "km/h"}
